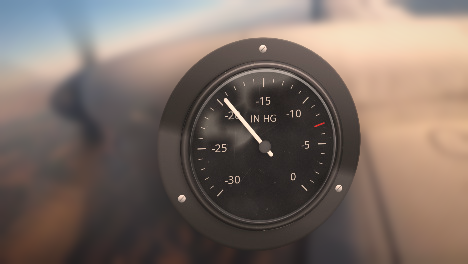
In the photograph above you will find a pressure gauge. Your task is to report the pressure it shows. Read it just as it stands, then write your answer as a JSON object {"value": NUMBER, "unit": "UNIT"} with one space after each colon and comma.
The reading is {"value": -19.5, "unit": "inHg"}
